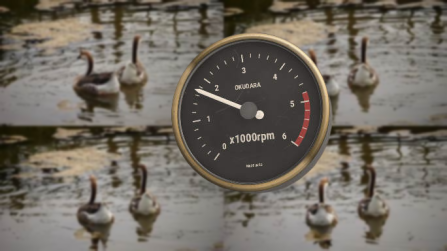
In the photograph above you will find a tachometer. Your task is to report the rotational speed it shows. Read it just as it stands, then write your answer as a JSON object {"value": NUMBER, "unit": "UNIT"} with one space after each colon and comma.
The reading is {"value": 1700, "unit": "rpm"}
